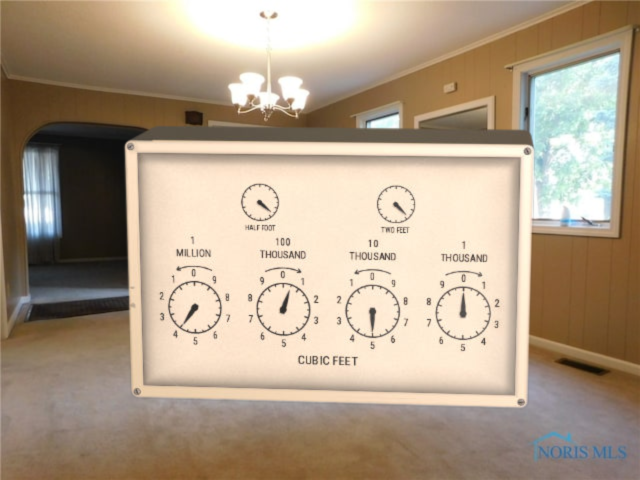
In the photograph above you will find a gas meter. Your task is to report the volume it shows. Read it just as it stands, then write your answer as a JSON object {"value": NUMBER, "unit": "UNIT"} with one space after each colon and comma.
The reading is {"value": 405000, "unit": "ft³"}
